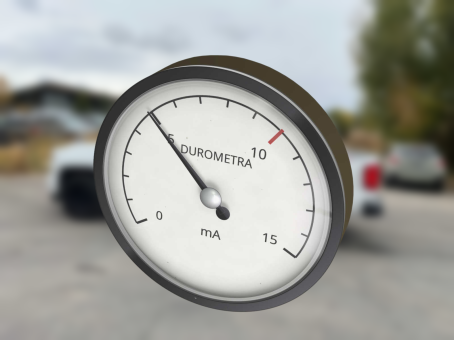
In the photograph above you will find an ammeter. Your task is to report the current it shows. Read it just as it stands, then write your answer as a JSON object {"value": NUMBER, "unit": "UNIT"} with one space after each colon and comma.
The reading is {"value": 5, "unit": "mA"}
